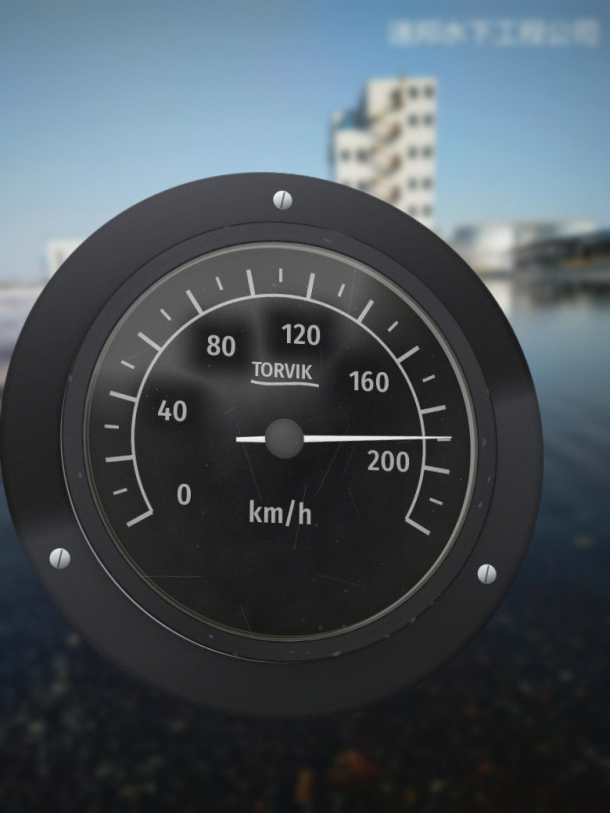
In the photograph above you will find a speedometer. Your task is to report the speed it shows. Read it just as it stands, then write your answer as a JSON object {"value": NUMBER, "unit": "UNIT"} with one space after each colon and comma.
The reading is {"value": 190, "unit": "km/h"}
